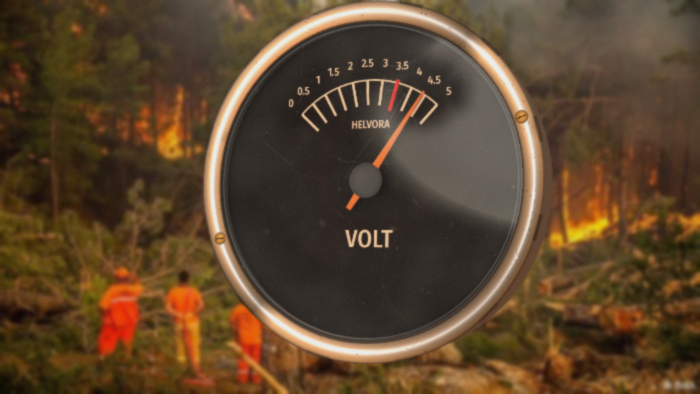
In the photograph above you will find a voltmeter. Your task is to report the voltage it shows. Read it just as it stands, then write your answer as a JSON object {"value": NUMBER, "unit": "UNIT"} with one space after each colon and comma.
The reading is {"value": 4.5, "unit": "V"}
